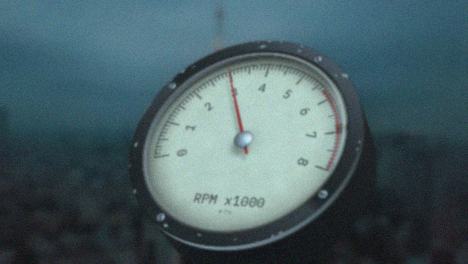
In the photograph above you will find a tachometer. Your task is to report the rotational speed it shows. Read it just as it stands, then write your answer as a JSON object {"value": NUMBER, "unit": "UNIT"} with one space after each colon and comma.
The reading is {"value": 3000, "unit": "rpm"}
